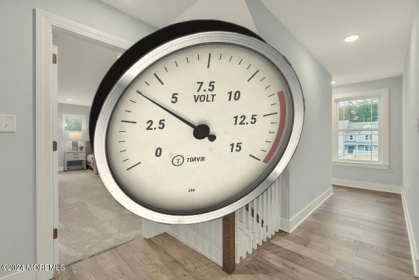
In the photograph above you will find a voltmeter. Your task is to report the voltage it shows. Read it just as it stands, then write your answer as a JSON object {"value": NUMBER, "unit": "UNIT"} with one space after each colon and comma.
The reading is {"value": 4, "unit": "V"}
